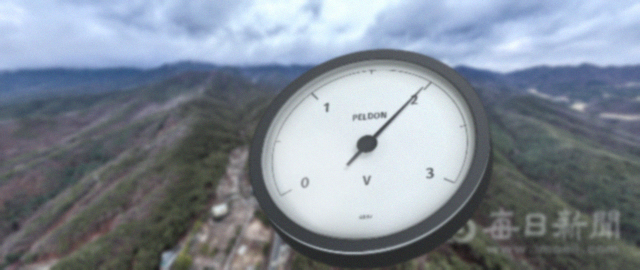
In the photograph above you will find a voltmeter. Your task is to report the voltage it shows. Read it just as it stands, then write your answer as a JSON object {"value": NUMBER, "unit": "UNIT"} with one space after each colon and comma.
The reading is {"value": 2, "unit": "V"}
